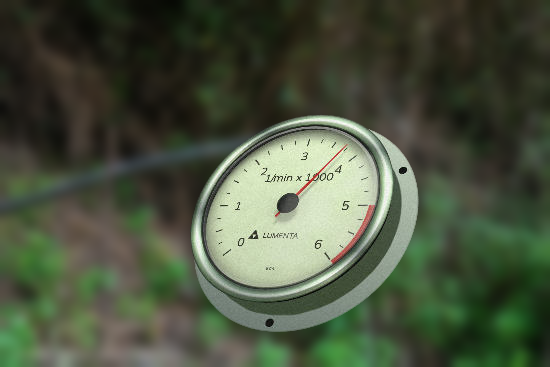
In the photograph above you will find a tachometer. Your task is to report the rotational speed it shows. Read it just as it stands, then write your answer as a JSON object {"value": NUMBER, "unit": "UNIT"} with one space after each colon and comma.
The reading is {"value": 3750, "unit": "rpm"}
